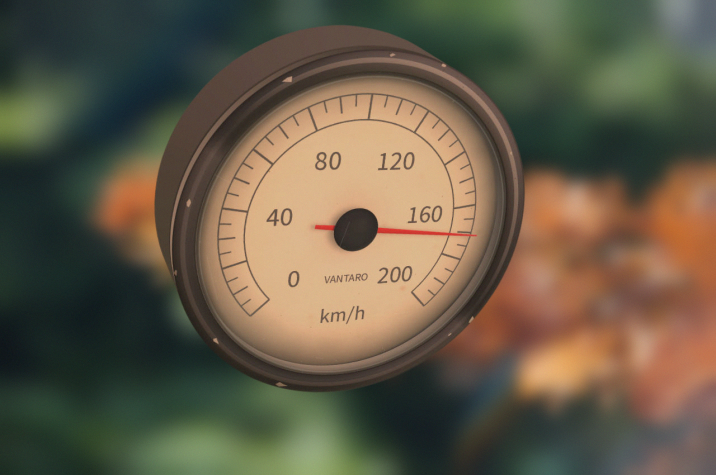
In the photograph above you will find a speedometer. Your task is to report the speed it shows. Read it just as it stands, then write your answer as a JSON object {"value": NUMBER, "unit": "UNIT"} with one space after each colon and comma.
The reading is {"value": 170, "unit": "km/h"}
